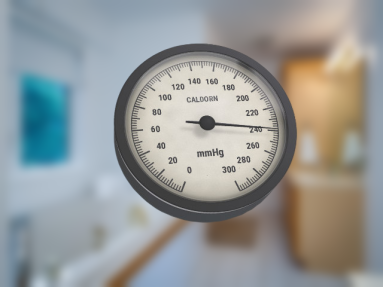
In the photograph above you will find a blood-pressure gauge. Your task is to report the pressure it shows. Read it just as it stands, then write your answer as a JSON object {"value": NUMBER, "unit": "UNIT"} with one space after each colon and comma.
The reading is {"value": 240, "unit": "mmHg"}
